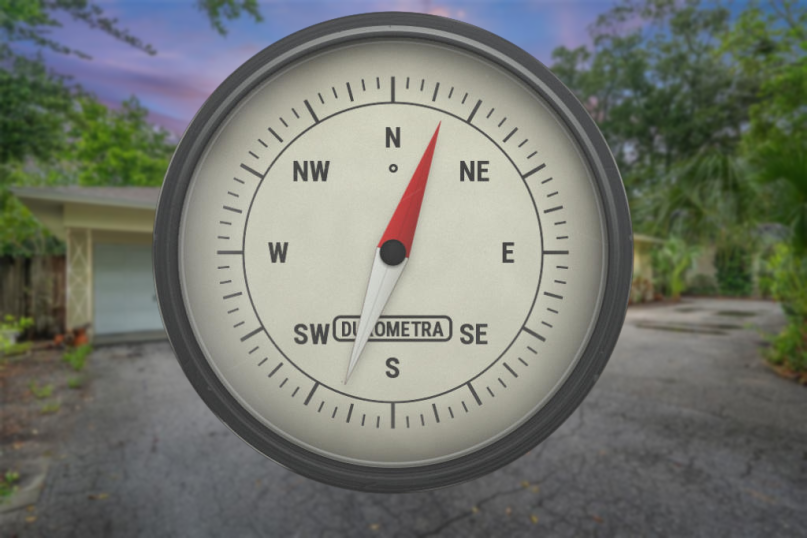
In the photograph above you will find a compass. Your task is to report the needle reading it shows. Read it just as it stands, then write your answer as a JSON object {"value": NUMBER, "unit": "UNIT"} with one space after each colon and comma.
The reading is {"value": 20, "unit": "°"}
